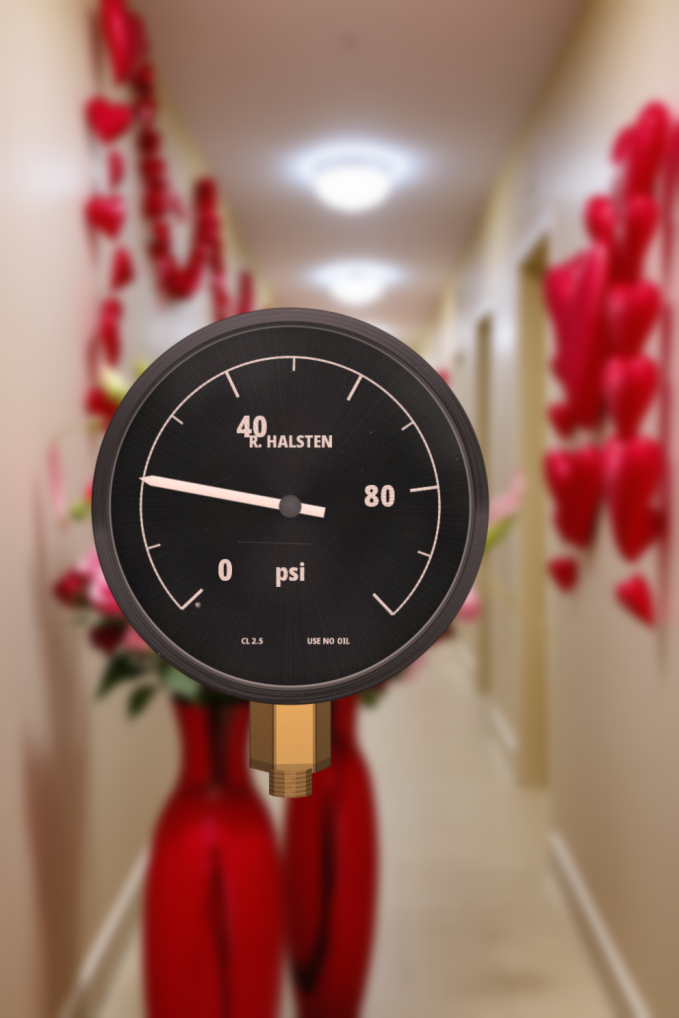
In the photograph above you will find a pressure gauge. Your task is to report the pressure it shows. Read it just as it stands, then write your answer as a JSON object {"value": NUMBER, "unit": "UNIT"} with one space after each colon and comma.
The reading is {"value": 20, "unit": "psi"}
